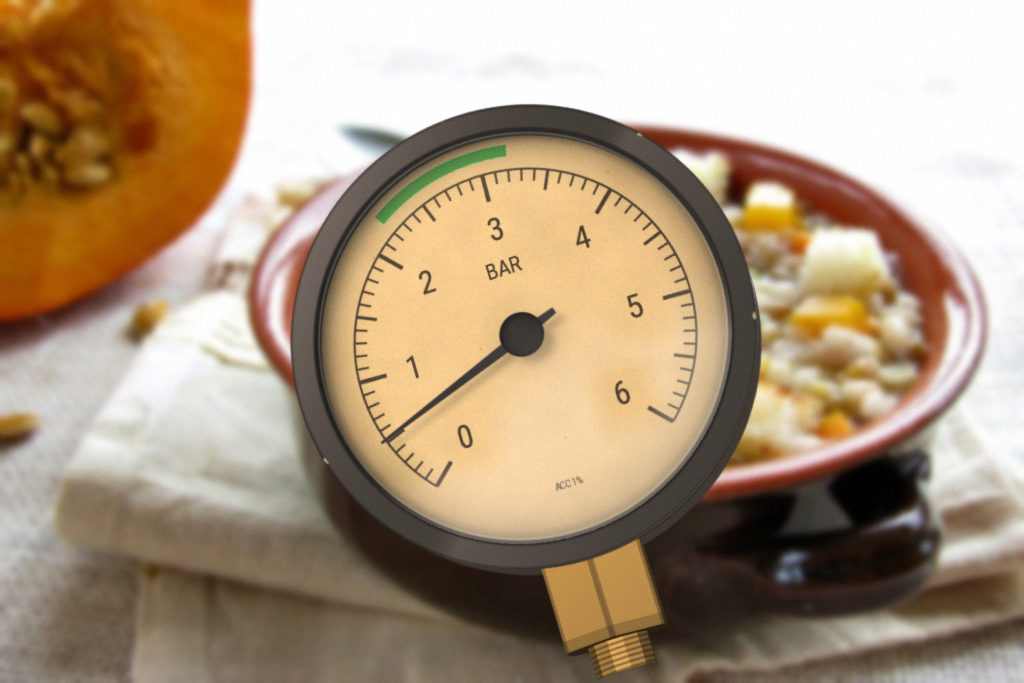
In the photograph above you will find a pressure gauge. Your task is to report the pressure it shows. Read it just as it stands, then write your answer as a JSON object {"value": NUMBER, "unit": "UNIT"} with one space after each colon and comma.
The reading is {"value": 0.5, "unit": "bar"}
